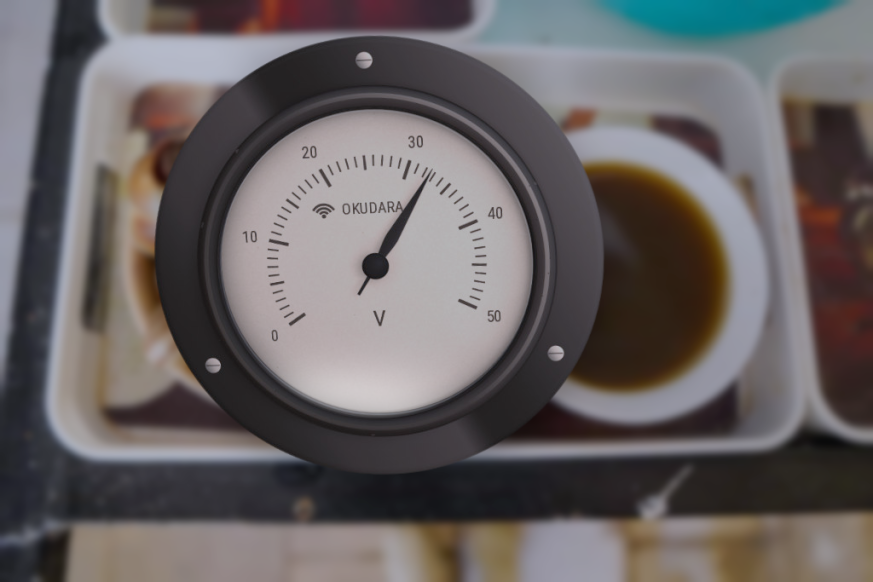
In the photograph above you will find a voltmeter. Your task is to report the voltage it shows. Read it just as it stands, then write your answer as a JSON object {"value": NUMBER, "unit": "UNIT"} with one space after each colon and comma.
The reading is {"value": 32.5, "unit": "V"}
